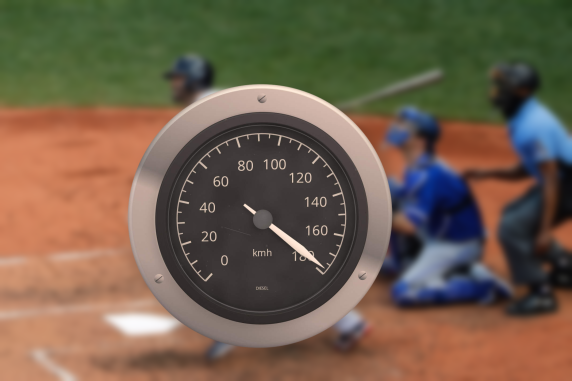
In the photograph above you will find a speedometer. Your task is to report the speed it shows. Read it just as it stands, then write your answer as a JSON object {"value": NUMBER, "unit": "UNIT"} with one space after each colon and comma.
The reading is {"value": 177.5, "unit": "km/h"}
